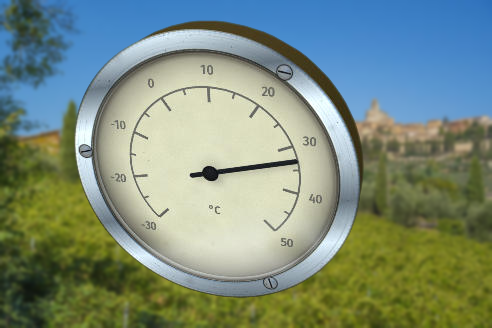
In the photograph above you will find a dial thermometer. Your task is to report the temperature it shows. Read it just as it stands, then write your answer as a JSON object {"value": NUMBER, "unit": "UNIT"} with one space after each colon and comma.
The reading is {"value": 32.5, "unit": "°C"}
